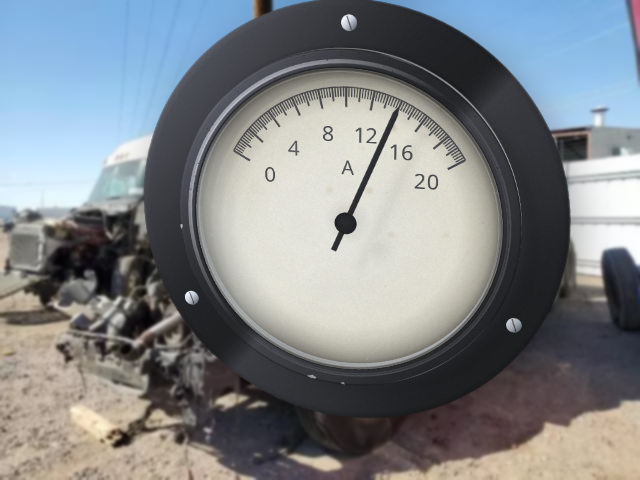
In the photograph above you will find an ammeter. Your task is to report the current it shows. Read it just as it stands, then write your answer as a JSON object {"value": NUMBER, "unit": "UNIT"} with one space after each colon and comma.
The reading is {"value": 14, "unit": "A"}
